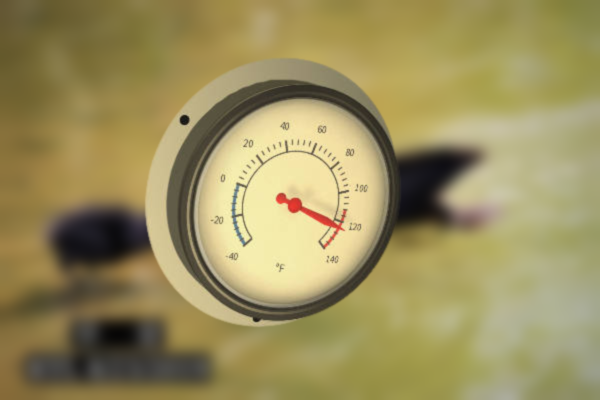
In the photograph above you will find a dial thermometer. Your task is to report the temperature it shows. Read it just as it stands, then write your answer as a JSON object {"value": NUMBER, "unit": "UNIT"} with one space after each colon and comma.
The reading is {"value": 124, "unit": "°F"}
